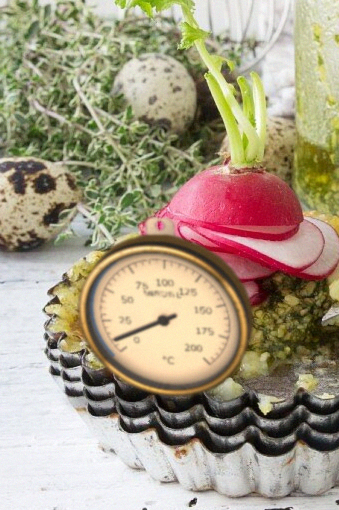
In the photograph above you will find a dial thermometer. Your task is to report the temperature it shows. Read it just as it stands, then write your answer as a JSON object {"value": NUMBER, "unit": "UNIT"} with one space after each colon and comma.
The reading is {"value": 10, "unit": "°C"}
